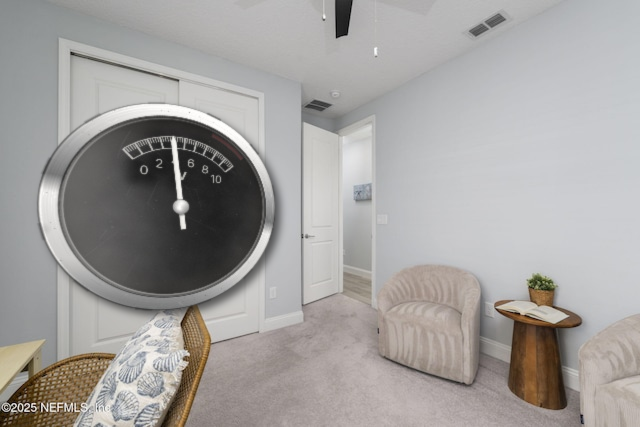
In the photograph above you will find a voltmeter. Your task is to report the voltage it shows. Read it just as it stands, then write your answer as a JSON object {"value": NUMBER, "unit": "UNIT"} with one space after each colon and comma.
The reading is {"value": 4, "unit": "V"}
